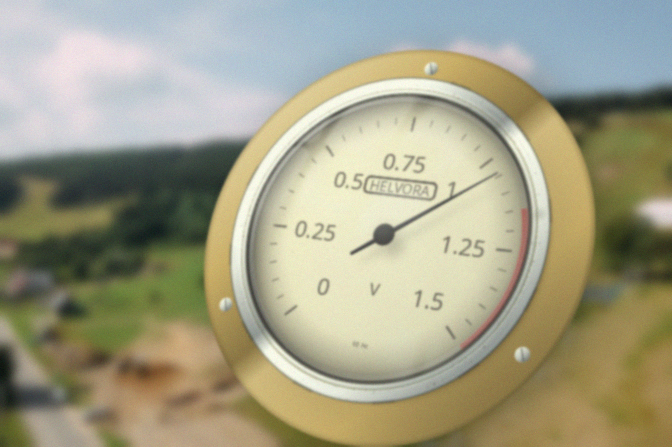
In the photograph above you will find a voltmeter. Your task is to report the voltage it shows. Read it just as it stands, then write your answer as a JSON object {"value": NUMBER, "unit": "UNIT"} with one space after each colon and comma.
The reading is {"value": 1.05, "unit": "V"}
